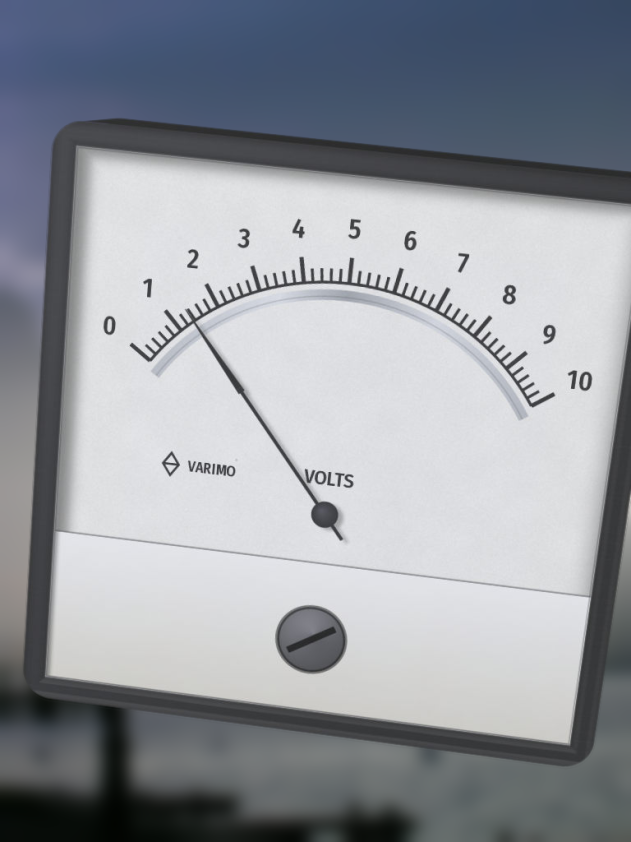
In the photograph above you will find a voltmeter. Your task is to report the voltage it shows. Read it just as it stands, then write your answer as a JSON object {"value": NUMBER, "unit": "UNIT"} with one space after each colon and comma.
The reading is {"value": 1.4, "unit": "V"}
